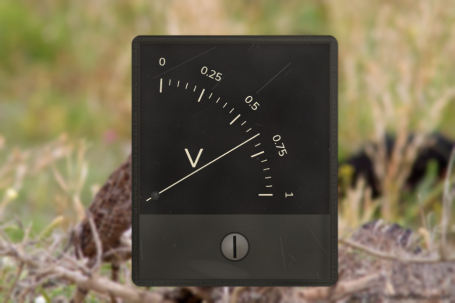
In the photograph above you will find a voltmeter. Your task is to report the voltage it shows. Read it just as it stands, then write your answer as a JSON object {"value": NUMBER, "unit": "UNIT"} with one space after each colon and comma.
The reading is {"value": 0.65, "unit": "V"}
